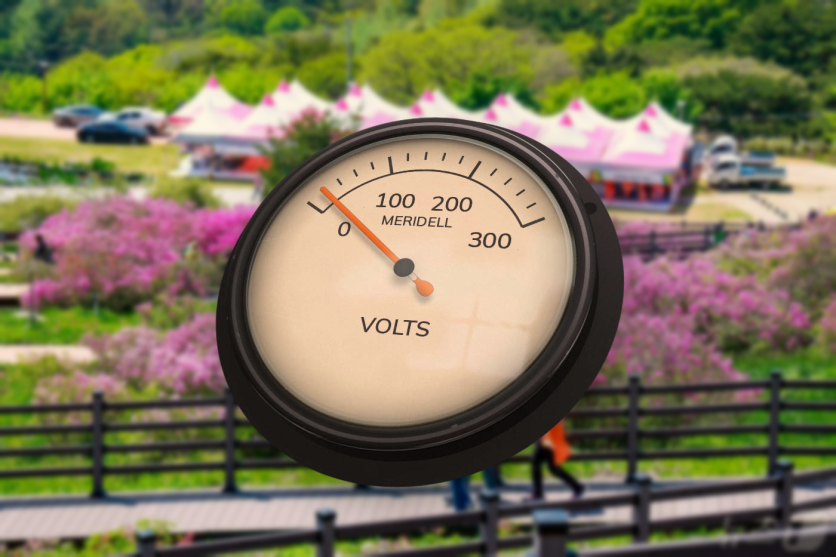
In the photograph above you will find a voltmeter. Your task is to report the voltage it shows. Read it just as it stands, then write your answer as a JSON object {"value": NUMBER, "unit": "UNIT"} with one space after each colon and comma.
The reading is {"value": 20, "unit": "V"}
